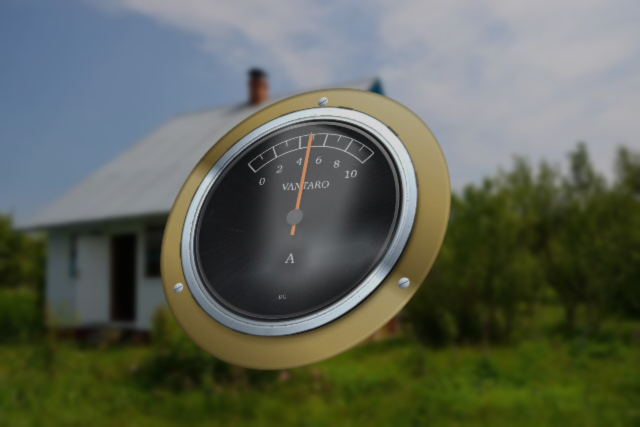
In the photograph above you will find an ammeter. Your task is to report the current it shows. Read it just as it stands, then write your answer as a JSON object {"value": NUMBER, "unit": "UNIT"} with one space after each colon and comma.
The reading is {"value": 5, "unit": "A"}
